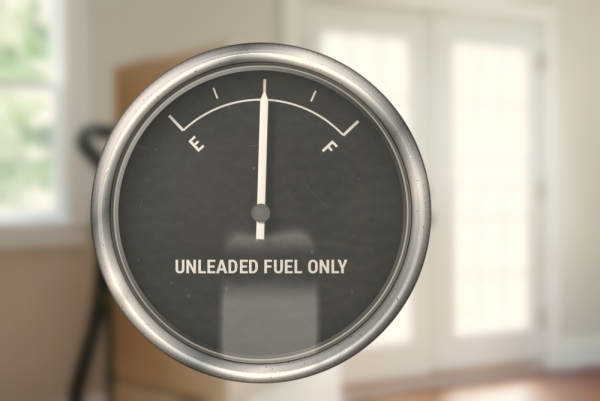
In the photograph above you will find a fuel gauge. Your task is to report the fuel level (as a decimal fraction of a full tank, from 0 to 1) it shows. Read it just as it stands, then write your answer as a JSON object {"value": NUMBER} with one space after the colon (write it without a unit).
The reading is {"value": 0.5}
